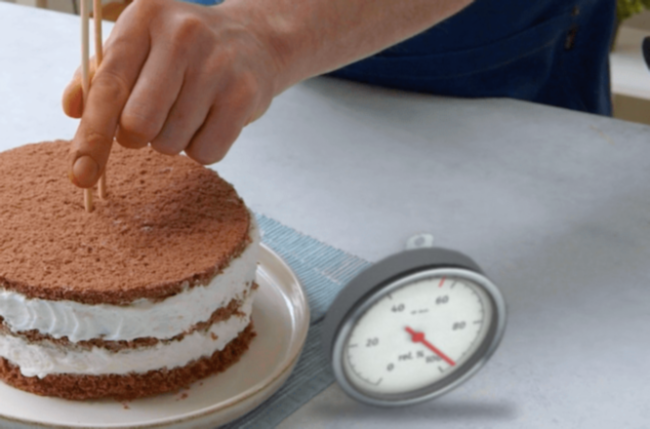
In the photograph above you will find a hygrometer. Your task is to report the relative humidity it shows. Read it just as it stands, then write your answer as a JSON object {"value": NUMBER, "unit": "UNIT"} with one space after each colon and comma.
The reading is {"value": 96, "unit": "%"}
